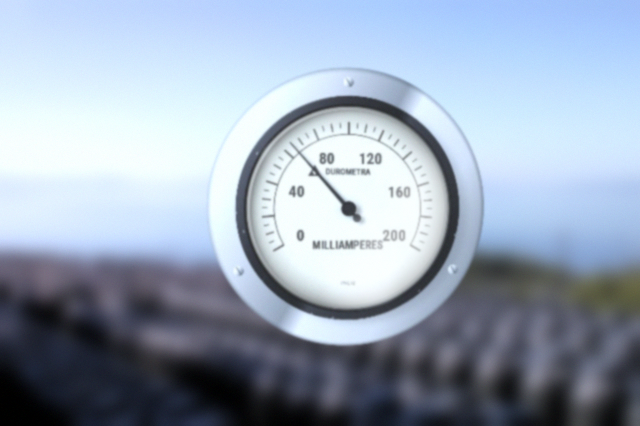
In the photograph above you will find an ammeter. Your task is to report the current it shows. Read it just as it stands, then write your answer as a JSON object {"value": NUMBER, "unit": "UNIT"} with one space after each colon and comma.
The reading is {"value": 65, "unit": "mA"}
